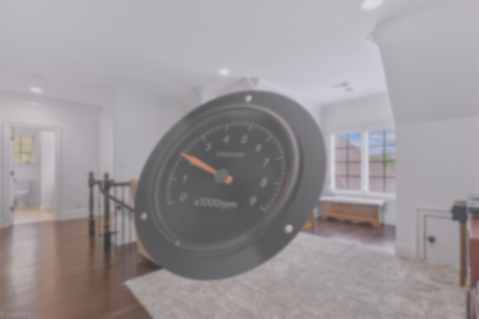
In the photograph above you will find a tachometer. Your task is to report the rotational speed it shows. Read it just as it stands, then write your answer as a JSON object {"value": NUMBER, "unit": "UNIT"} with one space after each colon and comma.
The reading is {"value": 2000, "unit": "rpm"}
